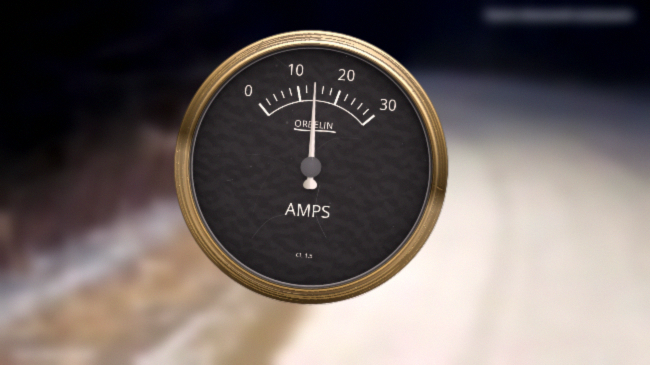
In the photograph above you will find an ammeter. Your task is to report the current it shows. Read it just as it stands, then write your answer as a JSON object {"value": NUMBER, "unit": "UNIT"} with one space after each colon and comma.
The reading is {"value": 14, "unit": "A"}
